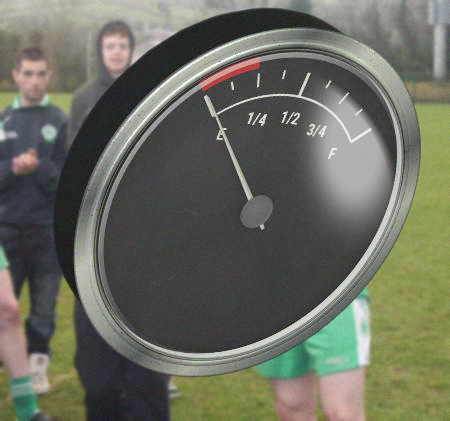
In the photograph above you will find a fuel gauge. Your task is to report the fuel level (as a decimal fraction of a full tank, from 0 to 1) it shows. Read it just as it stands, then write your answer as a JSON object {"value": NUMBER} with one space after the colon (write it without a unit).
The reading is {"value": 0}
